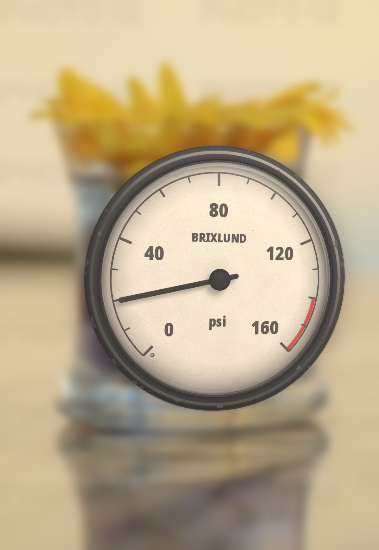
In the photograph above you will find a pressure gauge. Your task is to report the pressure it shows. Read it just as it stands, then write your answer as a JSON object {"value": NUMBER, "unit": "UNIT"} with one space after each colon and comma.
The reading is {"value": 20, "unit": "psi"}
